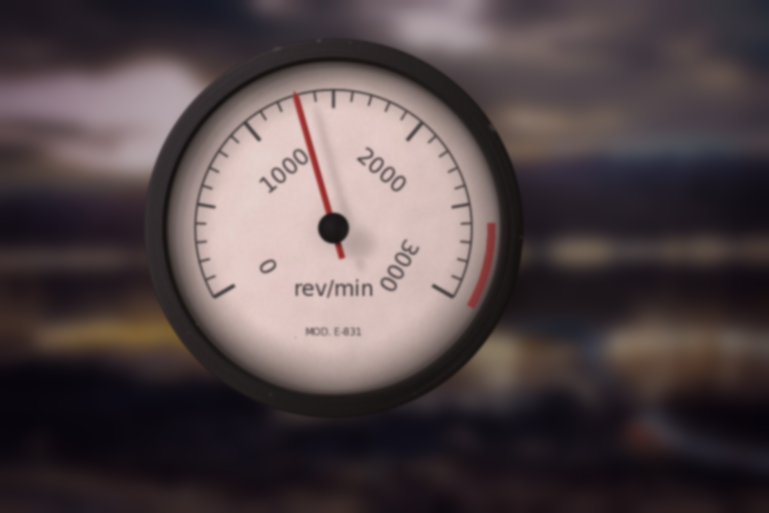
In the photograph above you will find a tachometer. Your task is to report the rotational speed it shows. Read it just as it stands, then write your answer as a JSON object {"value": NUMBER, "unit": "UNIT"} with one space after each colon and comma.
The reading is {"value": 1300, "unit": "rpm"}
